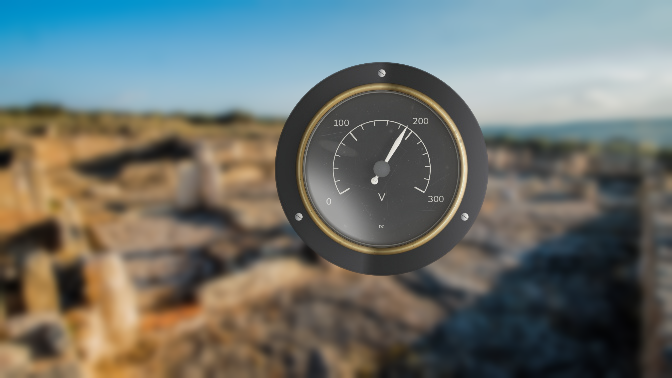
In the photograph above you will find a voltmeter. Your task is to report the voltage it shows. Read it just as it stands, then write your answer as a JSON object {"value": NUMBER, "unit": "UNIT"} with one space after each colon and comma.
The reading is {"value": 190, "unit": "V"}
